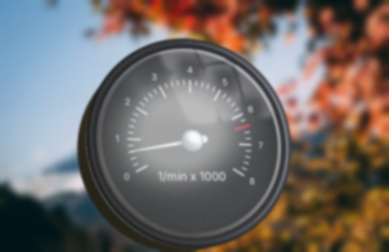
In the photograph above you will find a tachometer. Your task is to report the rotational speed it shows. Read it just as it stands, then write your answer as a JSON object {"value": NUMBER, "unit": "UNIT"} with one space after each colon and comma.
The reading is {"value": 600, "unit": "rpm"}
